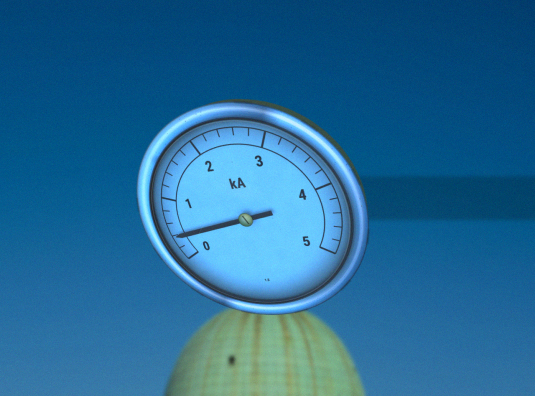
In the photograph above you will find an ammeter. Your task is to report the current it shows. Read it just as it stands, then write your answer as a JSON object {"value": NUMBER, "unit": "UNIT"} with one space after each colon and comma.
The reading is {"value": 0.4, "unit": "kA"}
